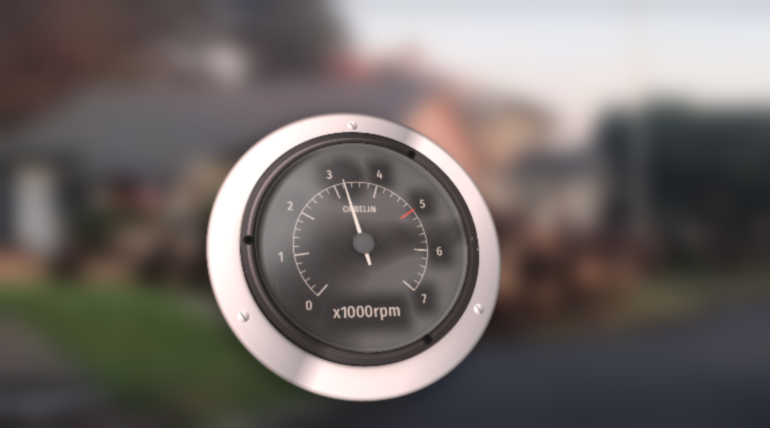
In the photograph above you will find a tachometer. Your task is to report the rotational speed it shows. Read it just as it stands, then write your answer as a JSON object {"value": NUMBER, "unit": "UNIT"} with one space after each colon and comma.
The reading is {"value": 3200, "unit": "rpm"}
